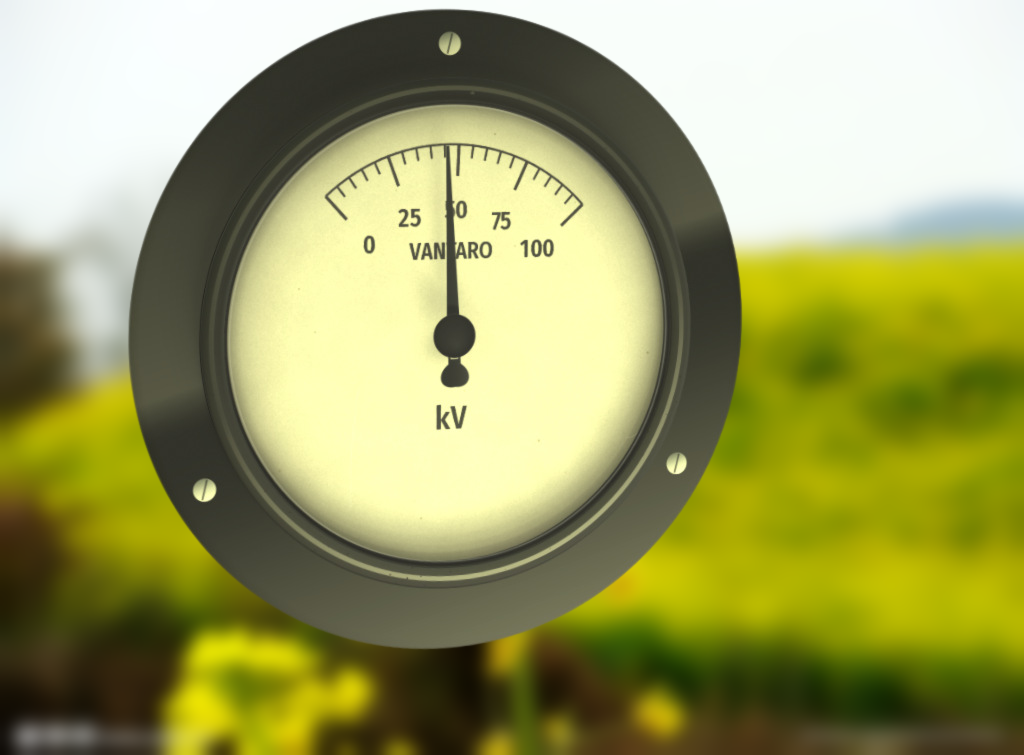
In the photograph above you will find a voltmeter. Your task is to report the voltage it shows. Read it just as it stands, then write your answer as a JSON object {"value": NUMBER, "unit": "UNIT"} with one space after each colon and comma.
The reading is {"value": 45, "unit": "kV"}
